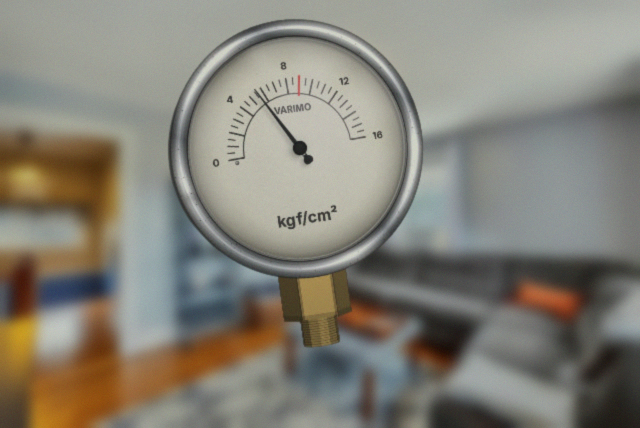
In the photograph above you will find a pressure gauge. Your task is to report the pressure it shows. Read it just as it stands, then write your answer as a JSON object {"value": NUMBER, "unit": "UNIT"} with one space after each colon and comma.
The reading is {"value": 5.5, "unit": "kg/cm²"}
